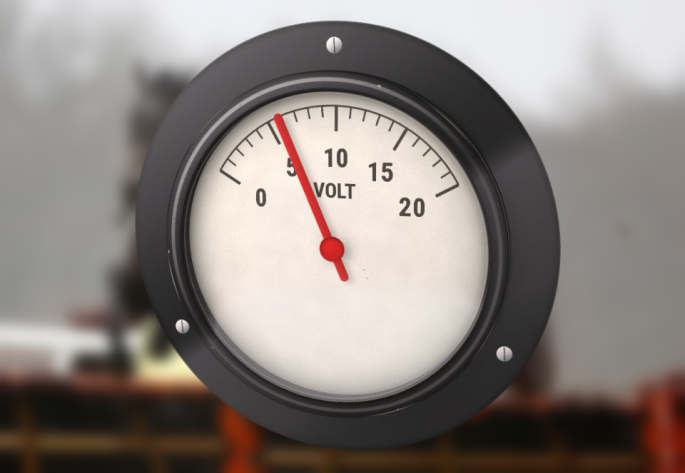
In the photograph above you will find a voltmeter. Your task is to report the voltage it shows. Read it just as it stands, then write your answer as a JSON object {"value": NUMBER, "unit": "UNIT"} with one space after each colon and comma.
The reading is {"value": 6, "unit": "V"}
